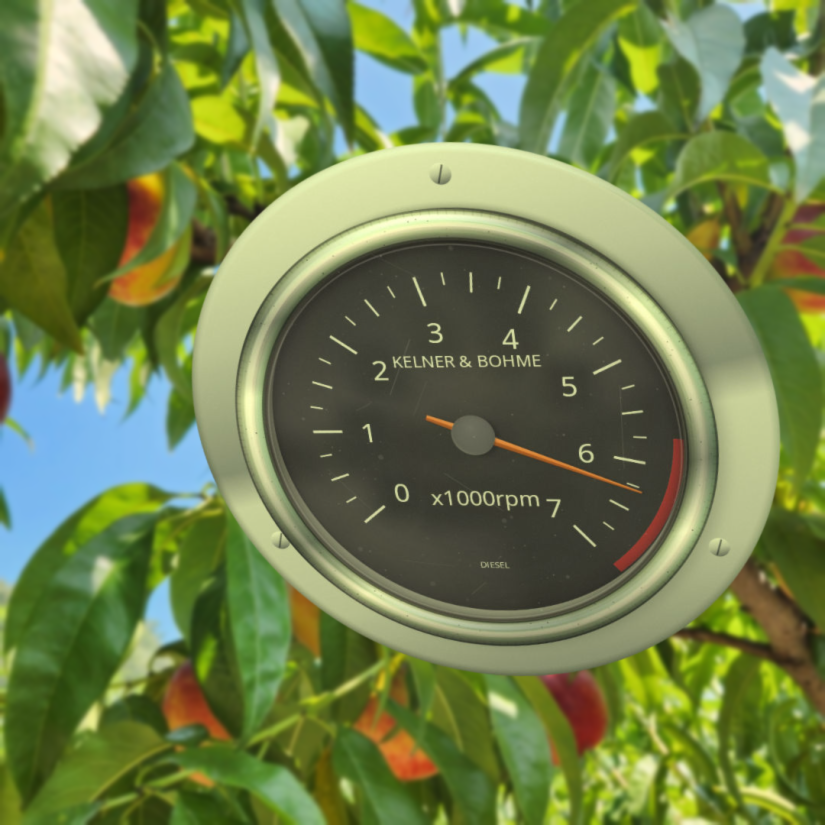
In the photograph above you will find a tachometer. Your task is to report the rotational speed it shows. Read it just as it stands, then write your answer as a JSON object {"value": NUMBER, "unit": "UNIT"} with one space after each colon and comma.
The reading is {"value": 6250, "unit": "rpm"}
